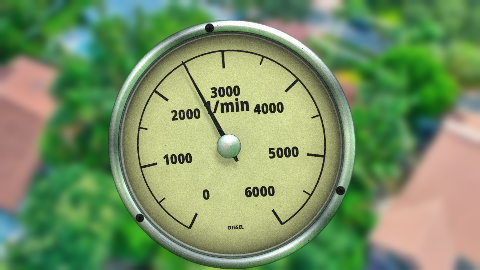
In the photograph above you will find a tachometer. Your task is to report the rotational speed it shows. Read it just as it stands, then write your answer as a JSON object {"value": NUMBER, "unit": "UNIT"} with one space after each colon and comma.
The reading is {"value": 2500, "unit": "rpm"}
